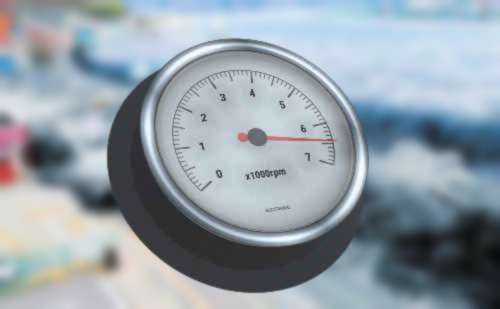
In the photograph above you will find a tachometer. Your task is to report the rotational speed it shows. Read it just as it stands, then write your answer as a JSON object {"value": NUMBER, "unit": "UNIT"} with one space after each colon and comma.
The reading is {"value": 6500, "unit": "rpm"}
